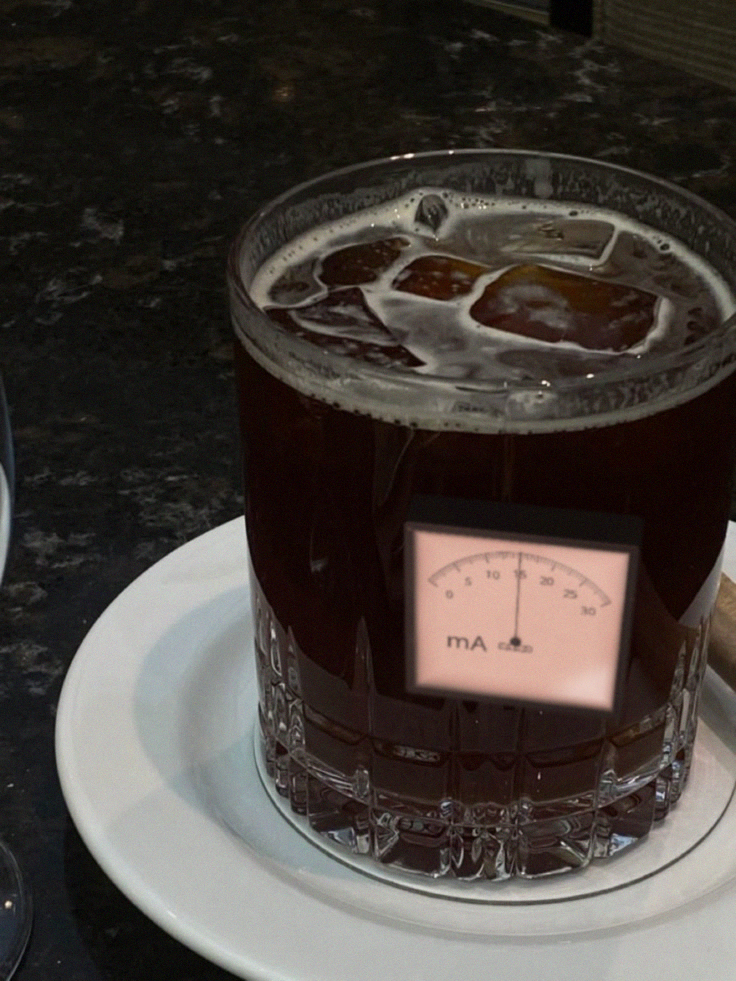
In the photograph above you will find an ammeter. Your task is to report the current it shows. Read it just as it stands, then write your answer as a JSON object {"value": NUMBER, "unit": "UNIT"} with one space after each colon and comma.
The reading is {"value": 15, "unit": "mA"}
